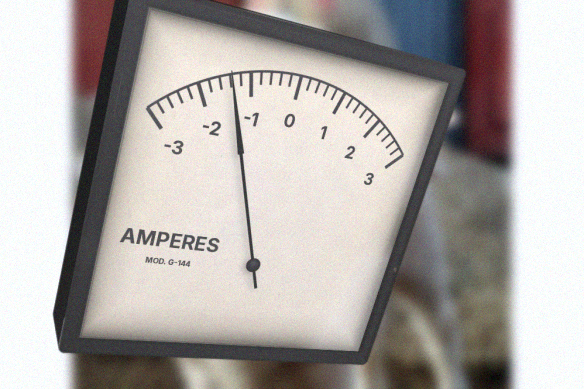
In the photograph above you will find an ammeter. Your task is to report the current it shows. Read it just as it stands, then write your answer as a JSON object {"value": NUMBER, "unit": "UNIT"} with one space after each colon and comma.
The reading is {"value": -1.4, "unit": "A"}
